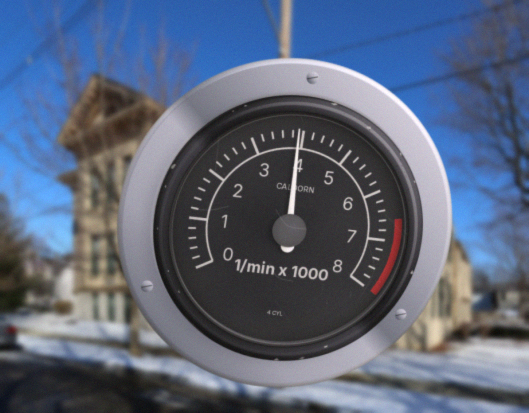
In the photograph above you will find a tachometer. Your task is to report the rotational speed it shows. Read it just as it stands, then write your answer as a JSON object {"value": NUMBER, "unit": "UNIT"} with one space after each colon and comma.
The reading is {"value": 3900, "unit": "rpm"}
